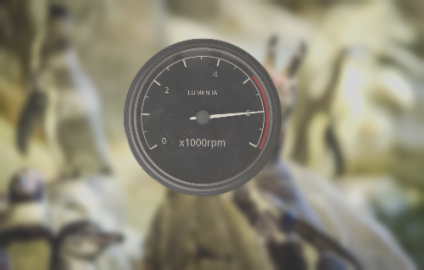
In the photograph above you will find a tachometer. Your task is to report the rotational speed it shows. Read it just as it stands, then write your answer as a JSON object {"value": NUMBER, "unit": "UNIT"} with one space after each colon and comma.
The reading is {"value": 6000, "unit": "rpm"}
